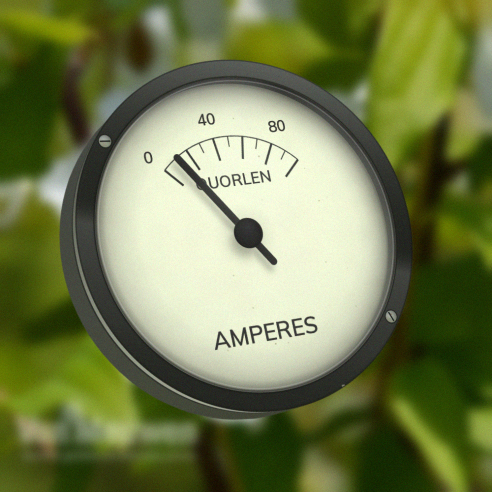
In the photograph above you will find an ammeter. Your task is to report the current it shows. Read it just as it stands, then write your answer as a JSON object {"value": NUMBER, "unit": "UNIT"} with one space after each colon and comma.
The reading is {"value": 10, "unit": "A"}
